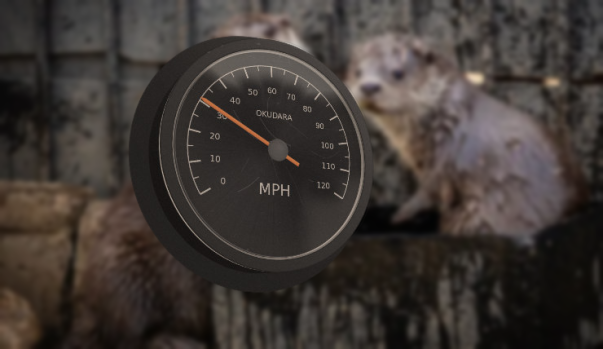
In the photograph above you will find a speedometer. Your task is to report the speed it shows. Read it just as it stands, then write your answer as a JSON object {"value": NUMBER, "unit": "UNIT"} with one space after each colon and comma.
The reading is {"value": 30, "unit": "mph"}
